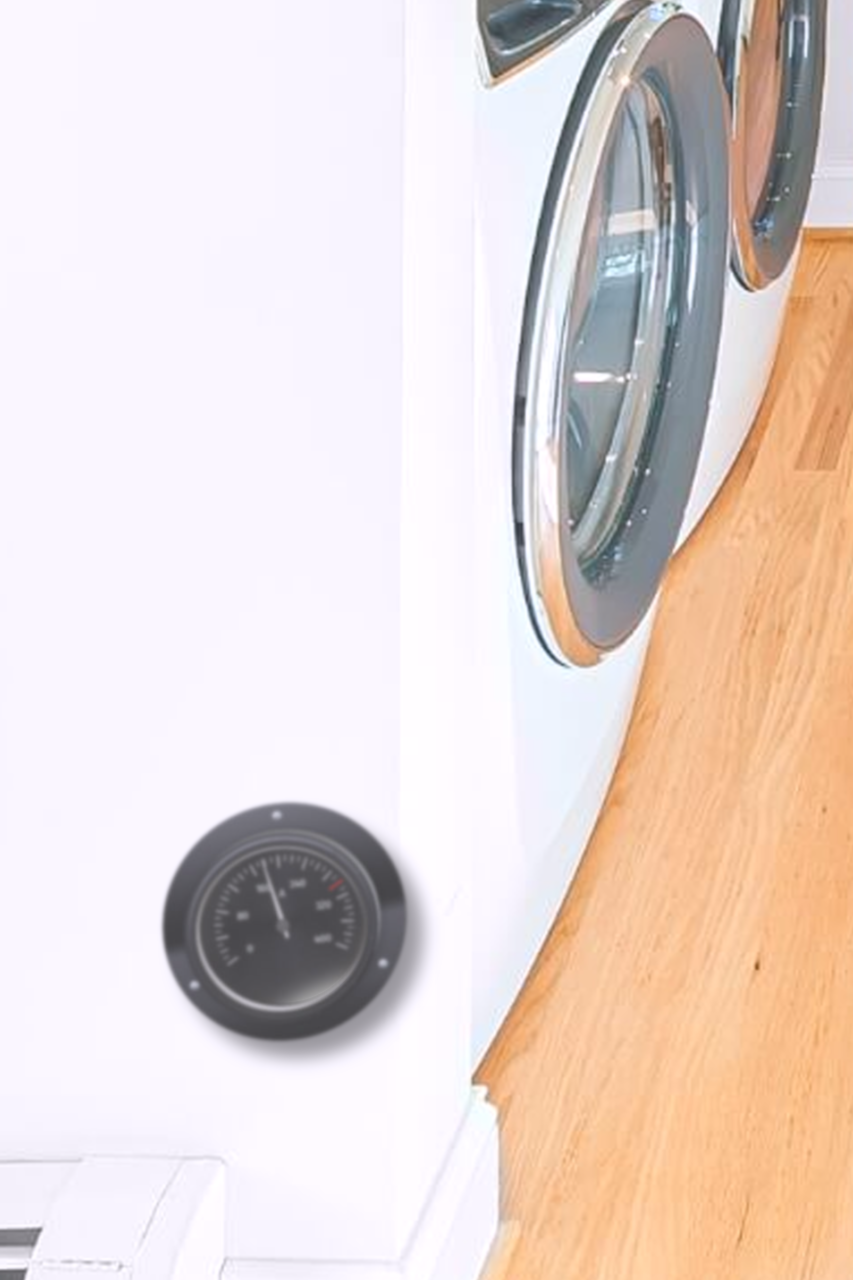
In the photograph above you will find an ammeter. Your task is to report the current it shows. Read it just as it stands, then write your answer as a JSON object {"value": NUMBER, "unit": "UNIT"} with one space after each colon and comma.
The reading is {"value": 180, "unit": "A"}
